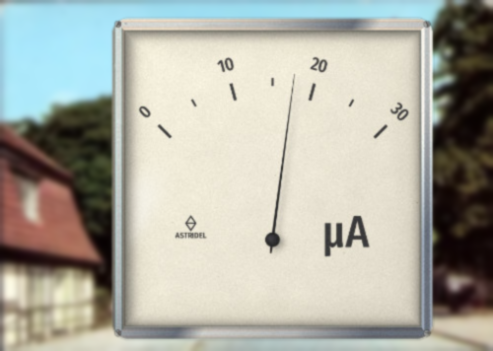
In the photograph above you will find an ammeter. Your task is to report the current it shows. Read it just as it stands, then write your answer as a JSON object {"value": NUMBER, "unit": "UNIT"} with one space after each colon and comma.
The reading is {"value": 17.5, "unit": "µA"}
